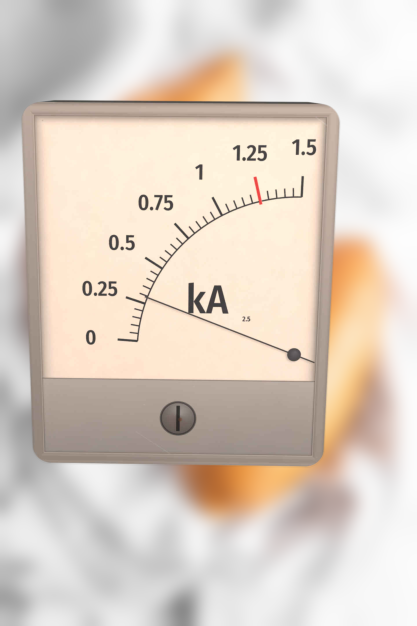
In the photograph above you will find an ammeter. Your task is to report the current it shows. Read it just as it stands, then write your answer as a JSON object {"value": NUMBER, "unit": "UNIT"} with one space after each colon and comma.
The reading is {"value": 0.3, "unit": "kA"}
